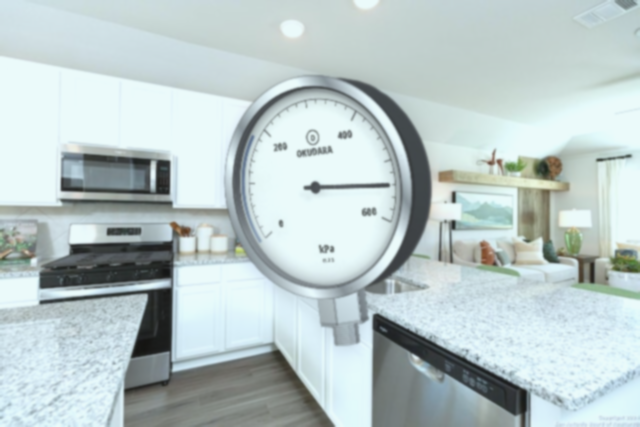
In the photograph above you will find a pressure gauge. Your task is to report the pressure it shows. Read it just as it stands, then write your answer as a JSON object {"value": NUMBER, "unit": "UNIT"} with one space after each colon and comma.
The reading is {"value": 540, "unit": "kPa"}
